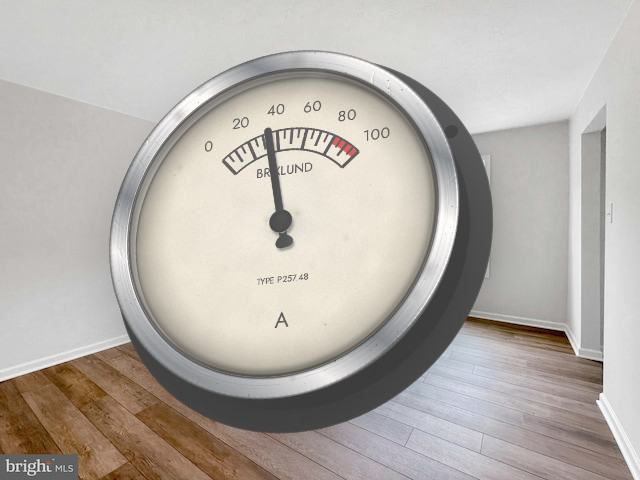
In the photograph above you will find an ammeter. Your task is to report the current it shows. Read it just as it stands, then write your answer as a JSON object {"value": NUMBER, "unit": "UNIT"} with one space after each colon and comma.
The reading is {"value": 35, "unit": "A"}
